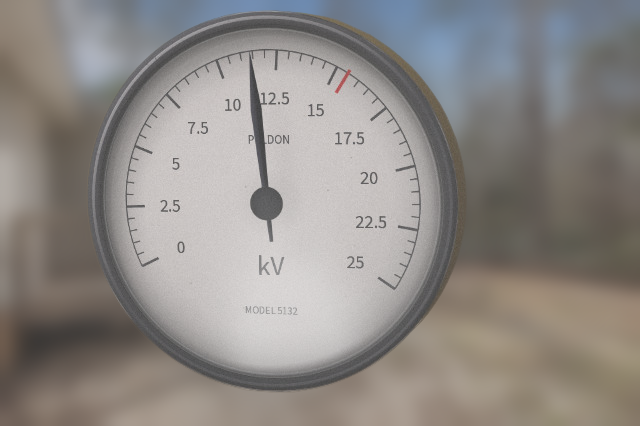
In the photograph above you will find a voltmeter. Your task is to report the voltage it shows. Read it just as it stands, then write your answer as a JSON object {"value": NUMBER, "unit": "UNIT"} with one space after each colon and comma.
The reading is {"value": 11.5, "unit": "kV"}
